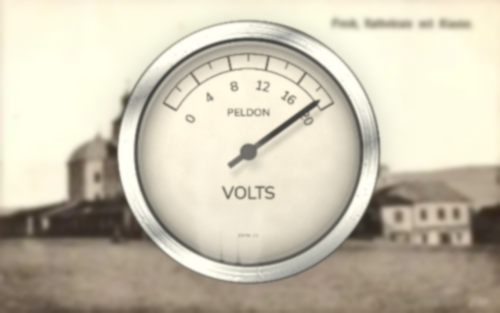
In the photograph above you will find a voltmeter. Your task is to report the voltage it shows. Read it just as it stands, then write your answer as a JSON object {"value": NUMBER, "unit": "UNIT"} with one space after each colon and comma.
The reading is {"value": 19, "unit": "V"}
